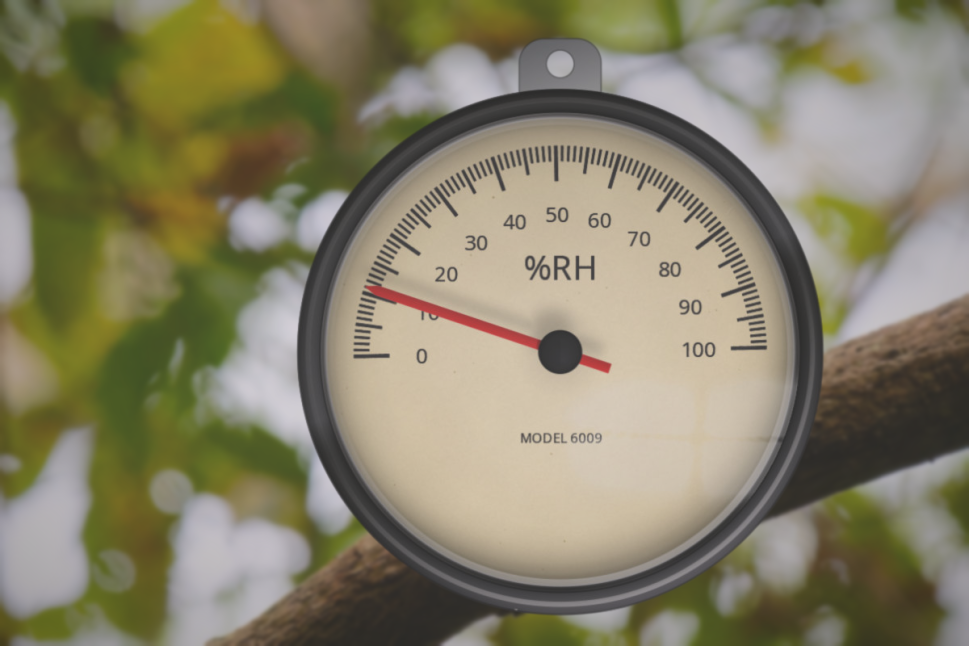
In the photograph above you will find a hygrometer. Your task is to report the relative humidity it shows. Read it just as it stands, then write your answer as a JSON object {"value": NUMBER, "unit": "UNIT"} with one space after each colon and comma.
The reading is {"value": 11, "unit": "%"}
